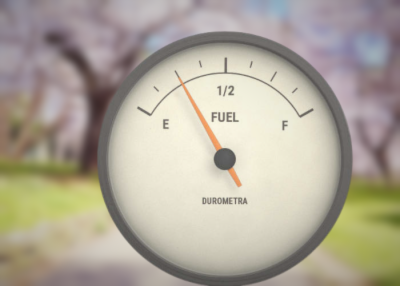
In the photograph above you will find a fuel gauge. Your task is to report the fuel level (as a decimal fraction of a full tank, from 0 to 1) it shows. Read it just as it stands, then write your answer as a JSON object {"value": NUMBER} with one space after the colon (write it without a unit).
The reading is {"value": 0.25}
